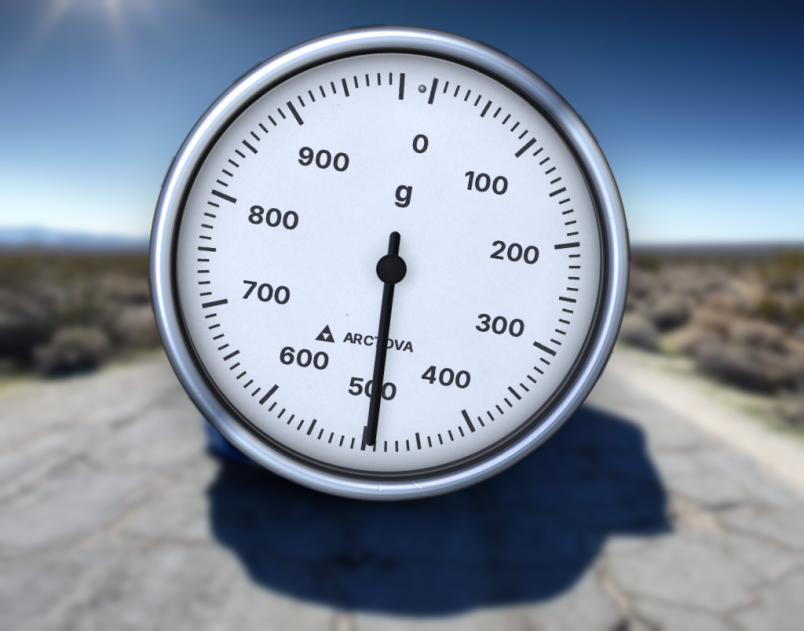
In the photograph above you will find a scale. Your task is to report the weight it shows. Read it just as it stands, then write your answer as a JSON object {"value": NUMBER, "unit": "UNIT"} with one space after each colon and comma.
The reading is {"value": 495, "unit": "g"}
